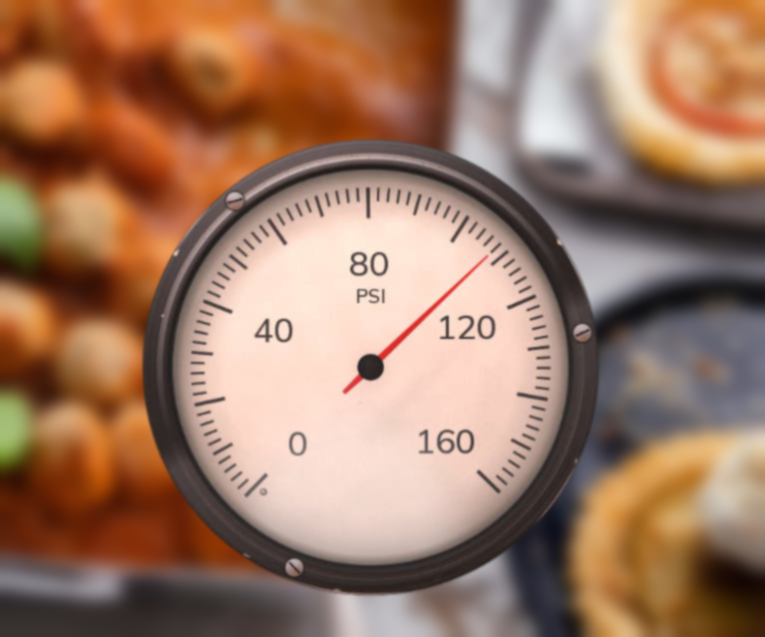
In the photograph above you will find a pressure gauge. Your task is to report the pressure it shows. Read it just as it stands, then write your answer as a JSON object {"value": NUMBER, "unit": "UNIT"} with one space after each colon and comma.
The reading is {"value": 108, "unit": "psi"}
